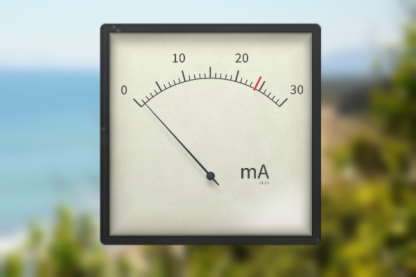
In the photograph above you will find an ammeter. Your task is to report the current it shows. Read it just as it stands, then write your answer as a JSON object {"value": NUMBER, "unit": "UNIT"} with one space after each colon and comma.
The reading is {"value": 1, "unit": "mA"}
